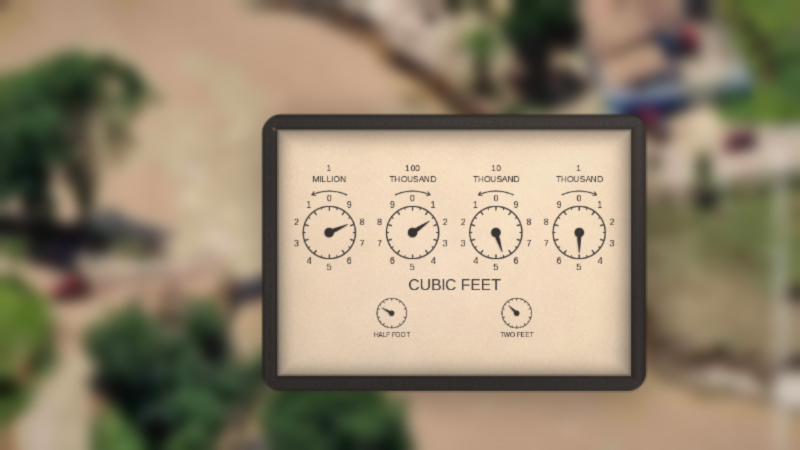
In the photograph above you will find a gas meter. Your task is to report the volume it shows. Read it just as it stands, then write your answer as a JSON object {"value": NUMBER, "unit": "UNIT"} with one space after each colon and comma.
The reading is {"value": 815500, "unit": "ft³"}
